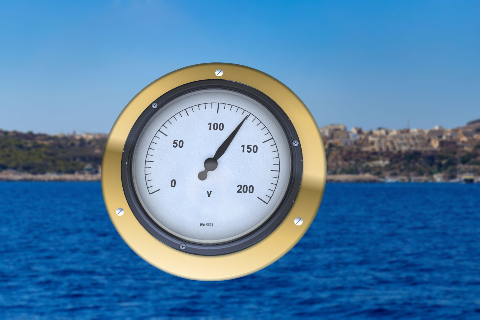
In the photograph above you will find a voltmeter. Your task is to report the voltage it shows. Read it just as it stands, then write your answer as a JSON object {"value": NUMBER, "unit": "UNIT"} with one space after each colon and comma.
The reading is {"value": 125, "unit": "V"}
